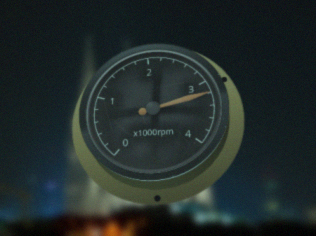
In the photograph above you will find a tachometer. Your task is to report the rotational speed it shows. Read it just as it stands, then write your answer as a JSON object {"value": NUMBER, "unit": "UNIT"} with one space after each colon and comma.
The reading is {"value": 3200, "unit": "rpm"}
